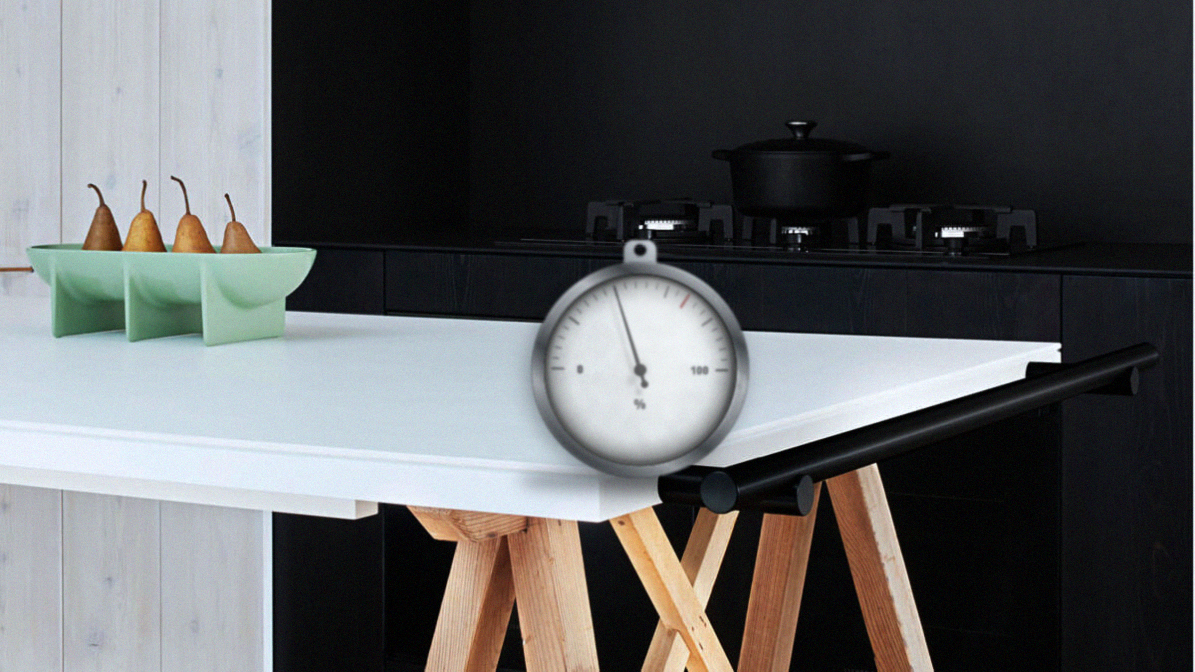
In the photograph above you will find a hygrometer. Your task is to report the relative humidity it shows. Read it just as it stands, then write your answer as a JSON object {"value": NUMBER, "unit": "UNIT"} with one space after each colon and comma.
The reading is {"value": 40, "unit": "%"}
